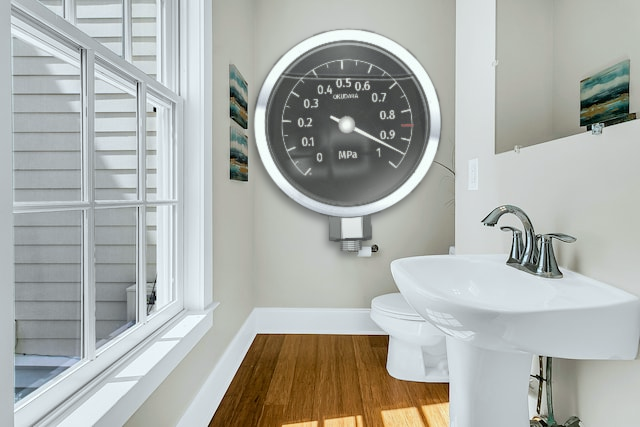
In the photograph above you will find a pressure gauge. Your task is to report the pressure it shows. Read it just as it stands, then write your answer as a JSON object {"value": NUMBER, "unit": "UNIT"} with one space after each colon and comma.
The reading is {"value": 0.95, "unit": "MPa"}
